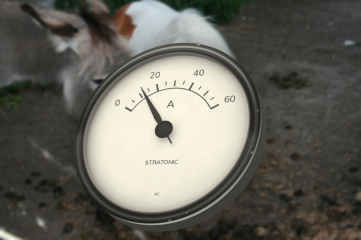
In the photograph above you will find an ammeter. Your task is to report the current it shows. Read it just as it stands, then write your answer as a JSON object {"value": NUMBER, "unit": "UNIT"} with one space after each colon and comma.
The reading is {"value": 12.5, "unit": "A"}
